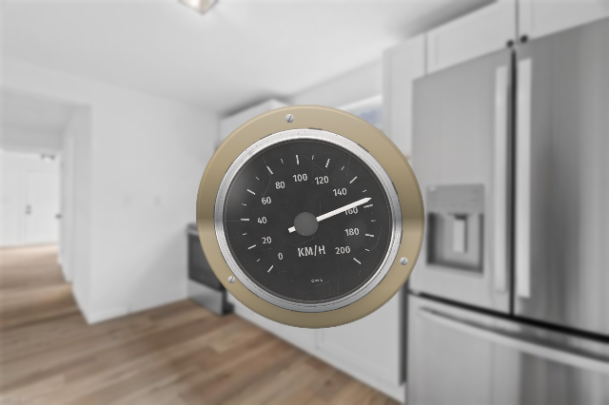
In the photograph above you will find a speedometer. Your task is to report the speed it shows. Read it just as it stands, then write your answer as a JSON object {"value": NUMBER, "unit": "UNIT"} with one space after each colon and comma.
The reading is {"value": 155, "unit": "km/h"}
